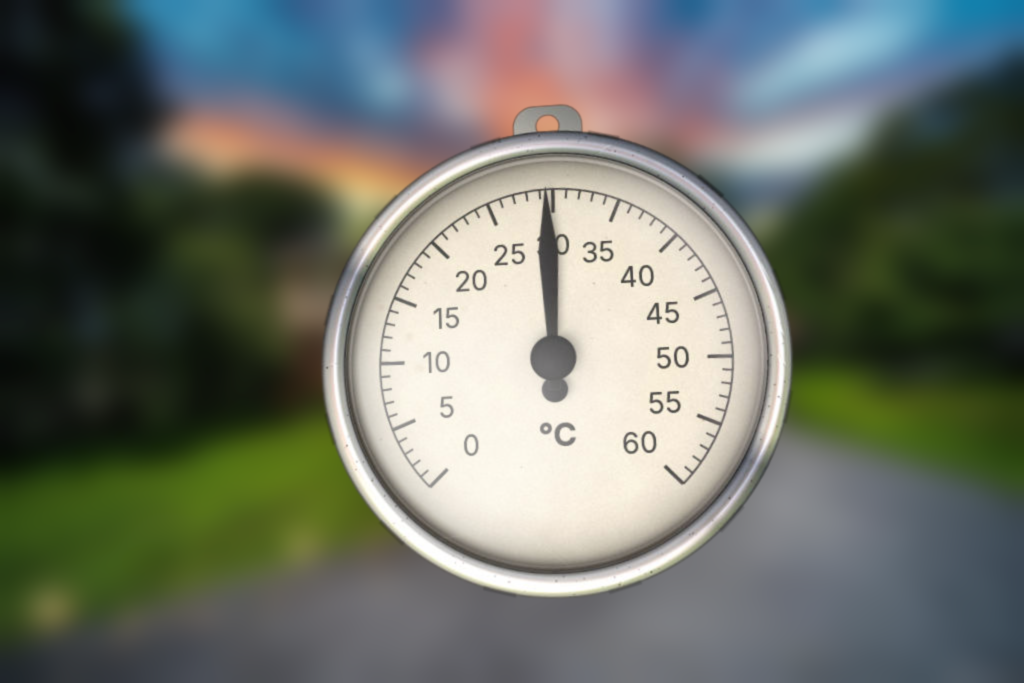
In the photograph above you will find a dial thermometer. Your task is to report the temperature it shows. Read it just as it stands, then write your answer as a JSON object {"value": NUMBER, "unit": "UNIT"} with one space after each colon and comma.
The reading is {"value": 29.5, "unit": "°C"}
